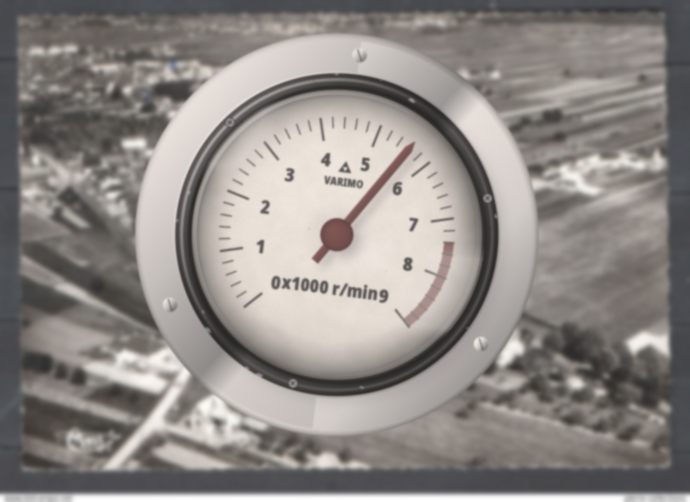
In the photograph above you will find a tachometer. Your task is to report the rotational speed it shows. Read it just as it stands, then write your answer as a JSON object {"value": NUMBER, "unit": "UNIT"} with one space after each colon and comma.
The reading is {"value": 5600, "unit": "rpm"}
